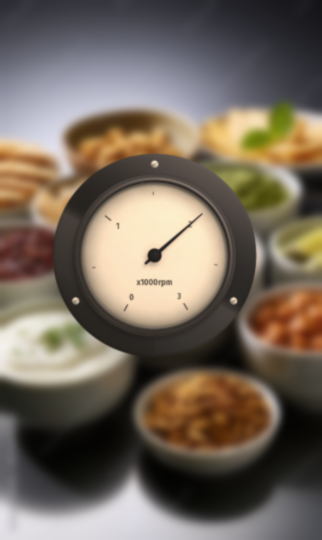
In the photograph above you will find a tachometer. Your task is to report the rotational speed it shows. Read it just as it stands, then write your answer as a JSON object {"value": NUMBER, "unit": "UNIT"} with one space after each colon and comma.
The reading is {"value": 2000, "unit": "rpm"}
